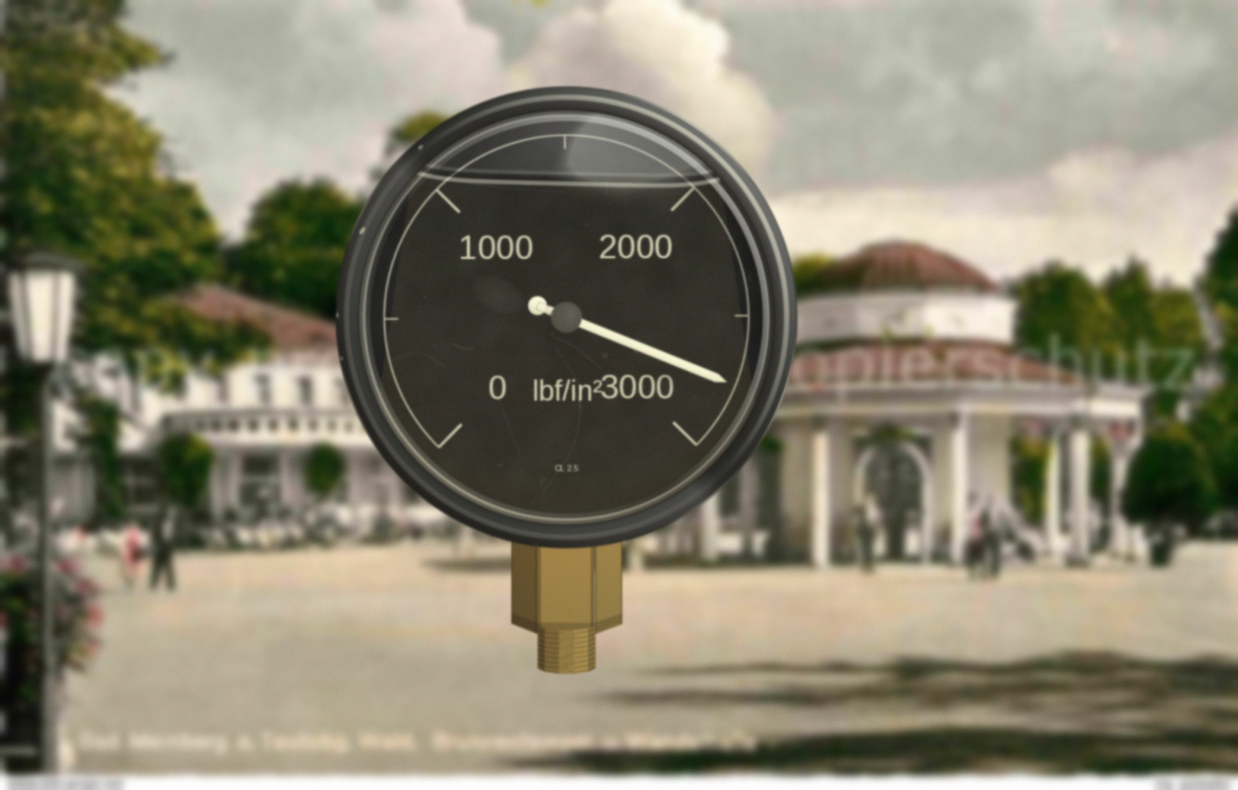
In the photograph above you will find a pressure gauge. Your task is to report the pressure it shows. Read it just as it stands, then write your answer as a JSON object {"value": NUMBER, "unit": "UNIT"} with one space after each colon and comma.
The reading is {"value": 2750, "unit": "psi"}
